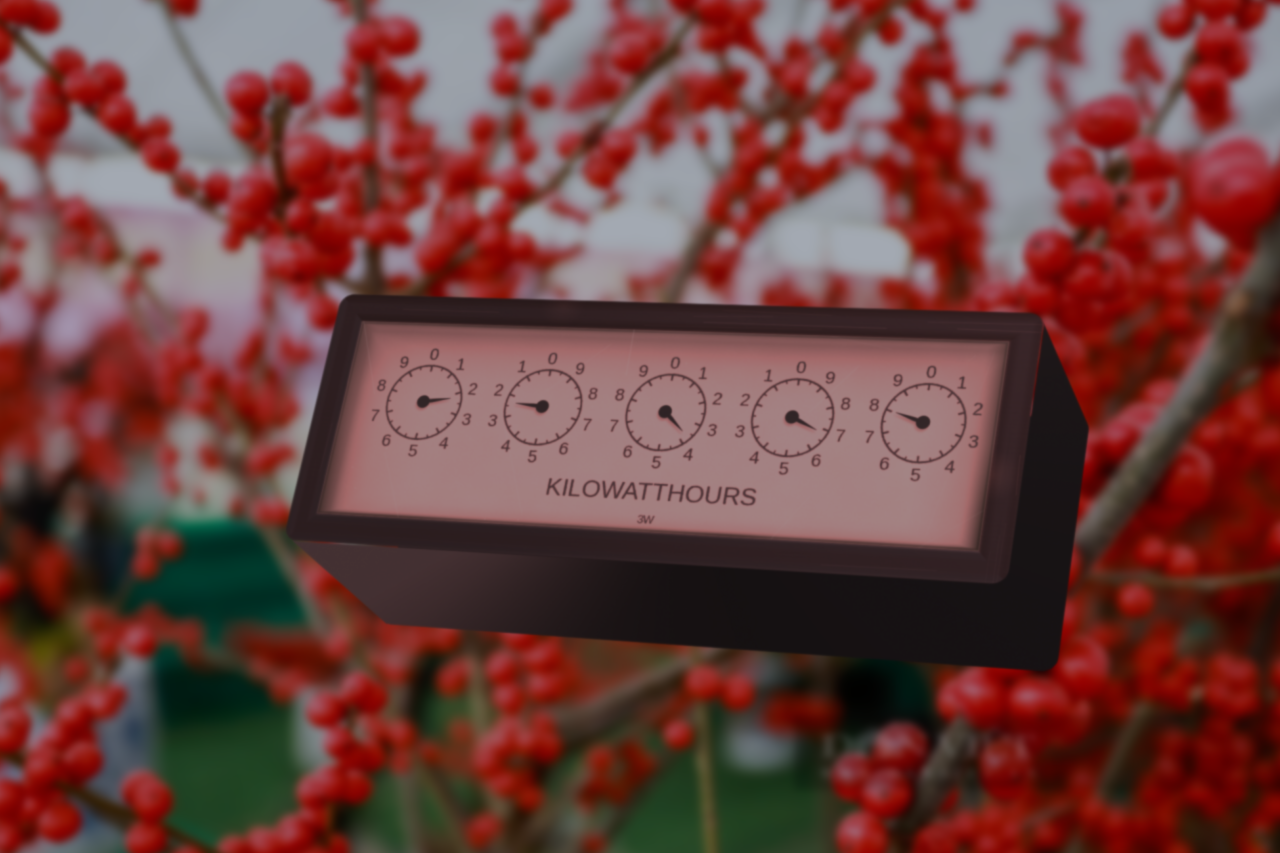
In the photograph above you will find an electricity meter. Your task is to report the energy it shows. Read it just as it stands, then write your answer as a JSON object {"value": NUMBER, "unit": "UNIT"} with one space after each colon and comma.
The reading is {"value": 22368, "unit": "kWh"}
